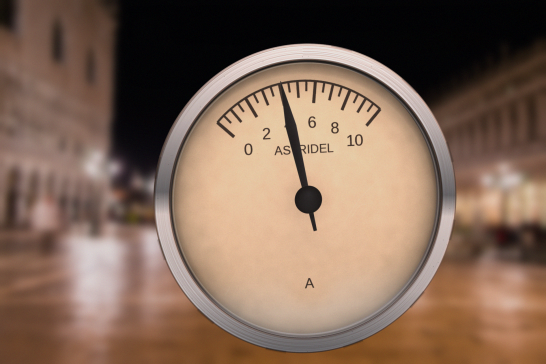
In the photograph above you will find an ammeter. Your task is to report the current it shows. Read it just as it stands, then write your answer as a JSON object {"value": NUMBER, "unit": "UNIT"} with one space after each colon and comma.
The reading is {"value": 4, "unit": "A"}
